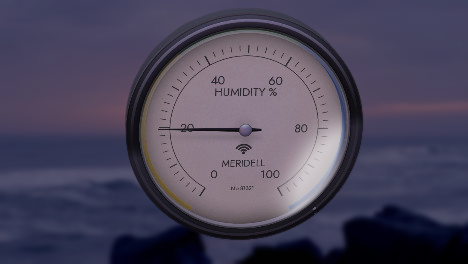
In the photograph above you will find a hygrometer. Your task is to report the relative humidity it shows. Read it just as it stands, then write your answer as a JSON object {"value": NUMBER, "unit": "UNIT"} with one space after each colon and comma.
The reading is {"value": 20, "unit": "%"}
